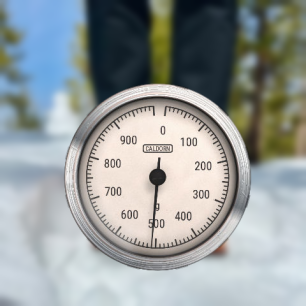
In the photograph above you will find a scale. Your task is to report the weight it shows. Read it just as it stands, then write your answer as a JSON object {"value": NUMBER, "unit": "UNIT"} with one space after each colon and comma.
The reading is {"value": 510, "unit": "g"}
